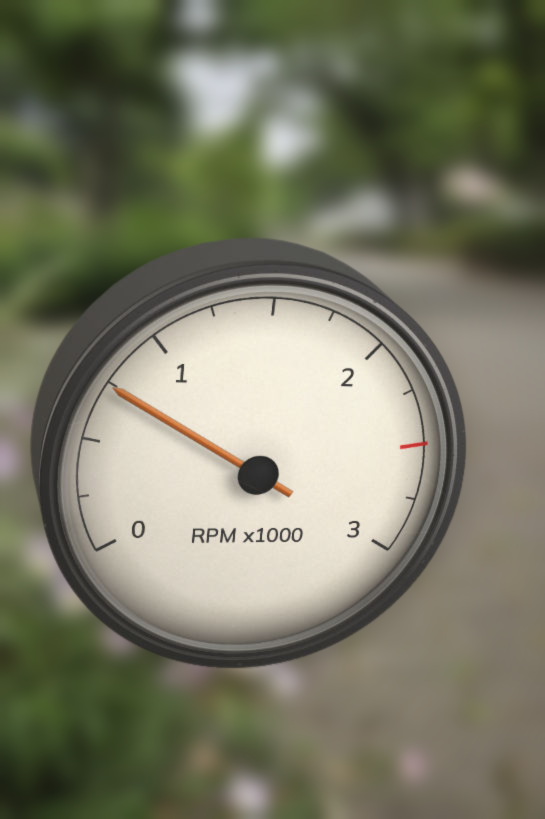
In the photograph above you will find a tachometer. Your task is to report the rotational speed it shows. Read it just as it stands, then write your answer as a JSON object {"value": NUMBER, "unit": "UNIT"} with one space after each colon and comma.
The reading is {"value": 750, "unit": "rpm"}
